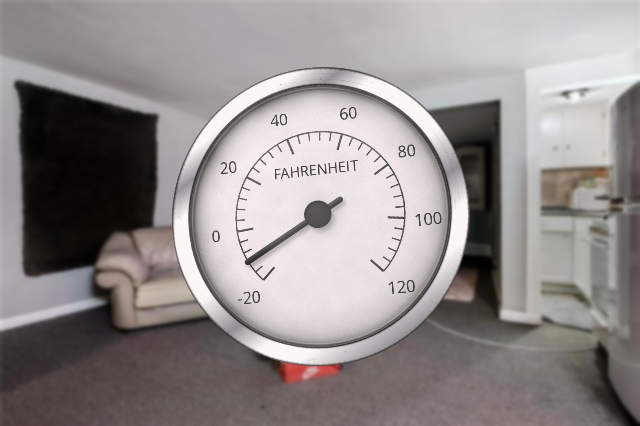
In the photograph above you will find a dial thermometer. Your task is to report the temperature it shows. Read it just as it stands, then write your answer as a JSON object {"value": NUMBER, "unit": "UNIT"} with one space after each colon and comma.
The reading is {"value": -12, "unit": "°F"}
